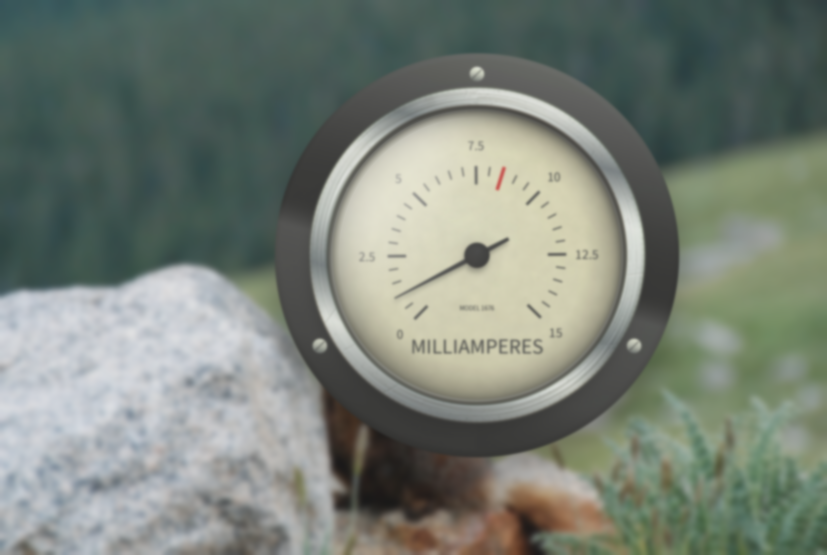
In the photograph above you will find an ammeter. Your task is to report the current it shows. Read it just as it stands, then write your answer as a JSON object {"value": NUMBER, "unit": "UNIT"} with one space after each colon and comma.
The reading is {"value": 1, "unit": "mA"}
